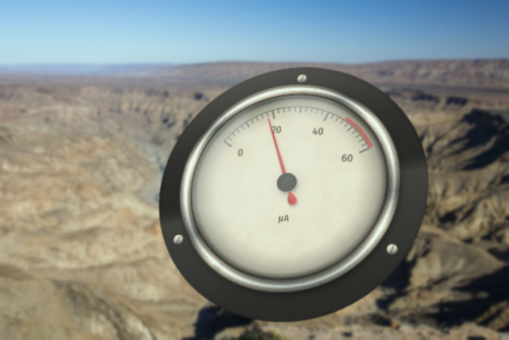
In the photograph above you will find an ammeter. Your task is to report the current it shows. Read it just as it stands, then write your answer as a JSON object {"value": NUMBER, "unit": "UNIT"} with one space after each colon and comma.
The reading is {"value": 18, "unit": "µA"}
